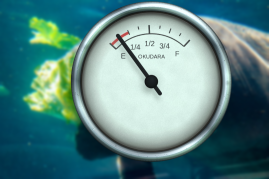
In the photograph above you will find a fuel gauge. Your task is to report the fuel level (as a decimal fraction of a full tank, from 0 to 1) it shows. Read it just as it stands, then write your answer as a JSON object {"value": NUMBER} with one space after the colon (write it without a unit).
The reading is {"value": 0.125}
